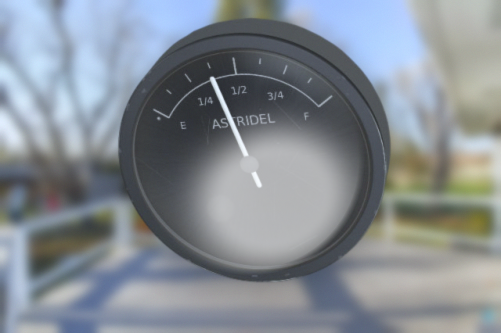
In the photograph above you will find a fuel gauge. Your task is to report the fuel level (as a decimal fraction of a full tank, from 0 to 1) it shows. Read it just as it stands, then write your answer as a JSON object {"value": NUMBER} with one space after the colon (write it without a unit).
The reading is {"value": 0.375}
